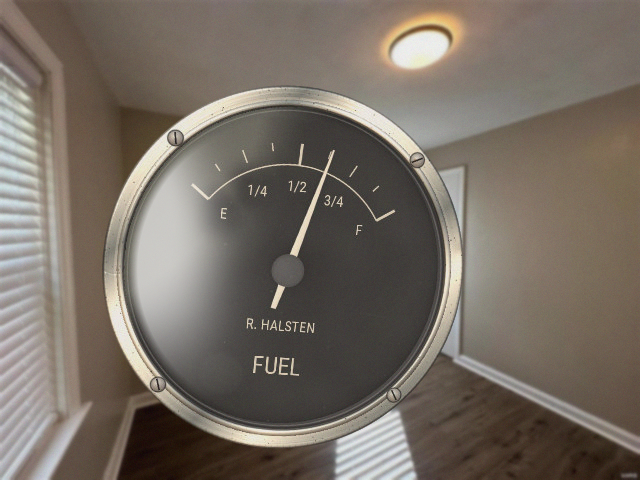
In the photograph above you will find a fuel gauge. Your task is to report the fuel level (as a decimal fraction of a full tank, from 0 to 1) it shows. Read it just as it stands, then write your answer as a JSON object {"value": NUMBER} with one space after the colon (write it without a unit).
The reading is {"value": 0.625}
